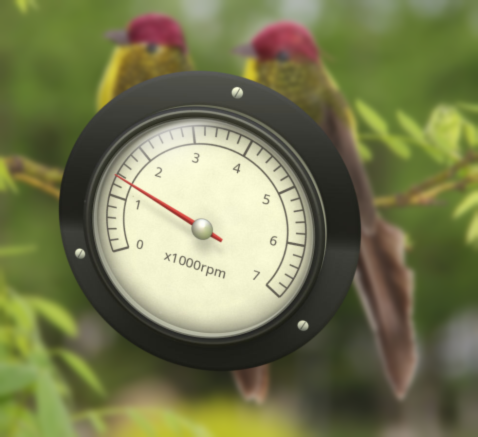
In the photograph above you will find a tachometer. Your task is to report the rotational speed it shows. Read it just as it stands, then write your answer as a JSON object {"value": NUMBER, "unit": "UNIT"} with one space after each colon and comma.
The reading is {"value": 1400, "unit": "rpm"}
